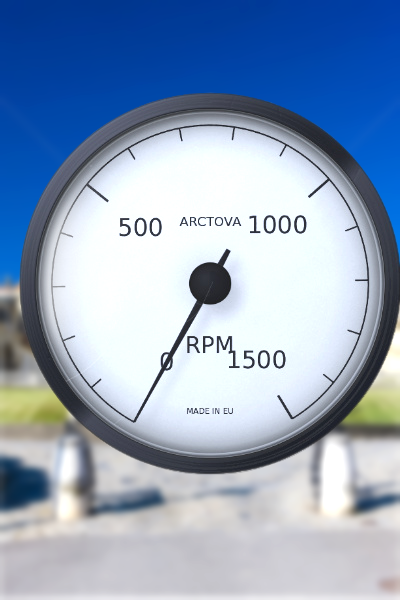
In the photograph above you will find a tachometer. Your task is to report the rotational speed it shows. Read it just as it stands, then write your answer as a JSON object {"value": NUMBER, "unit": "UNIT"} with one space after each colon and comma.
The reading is {"value": 0, "unit": "rpm"}
